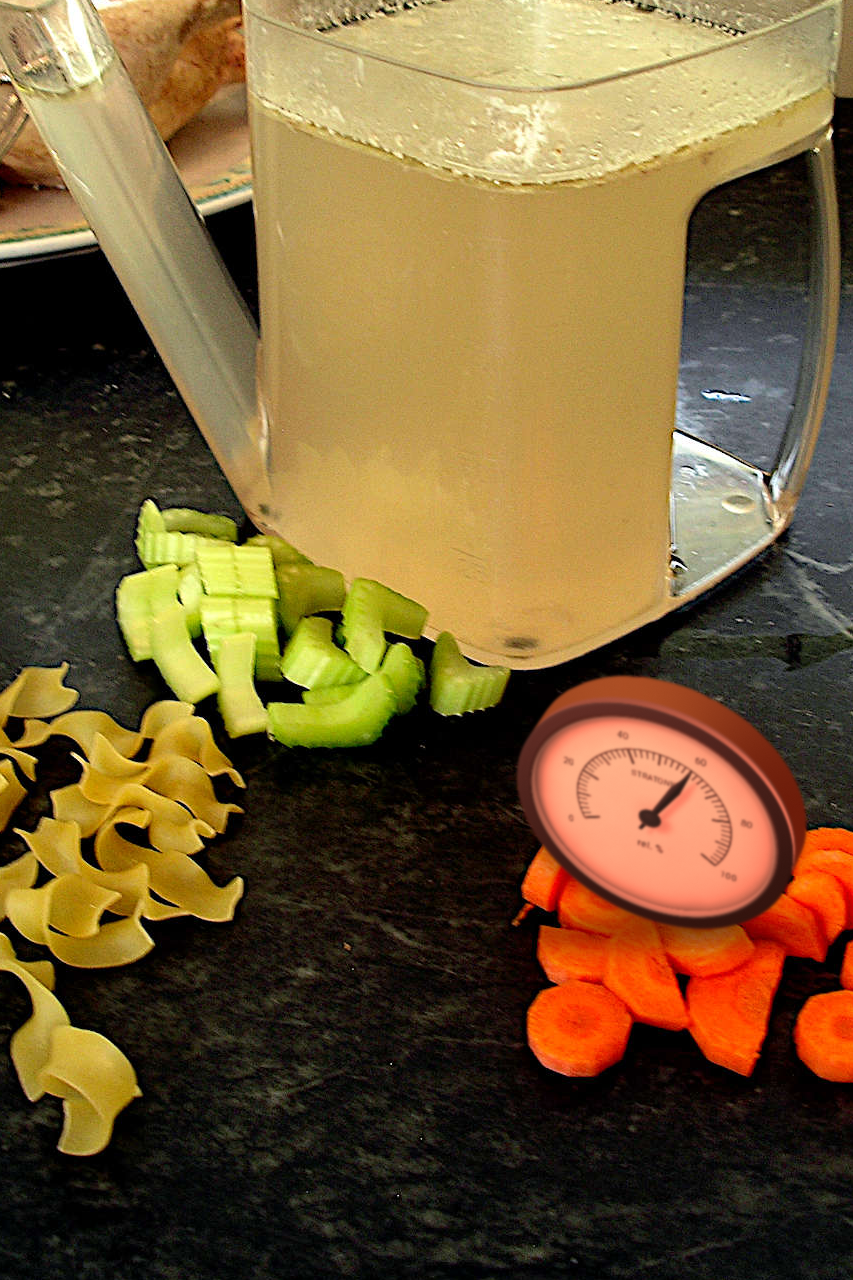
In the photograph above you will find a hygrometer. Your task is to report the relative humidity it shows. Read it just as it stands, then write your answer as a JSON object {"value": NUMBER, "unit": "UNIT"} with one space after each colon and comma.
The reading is {"value": 60, "unit": "%"}
